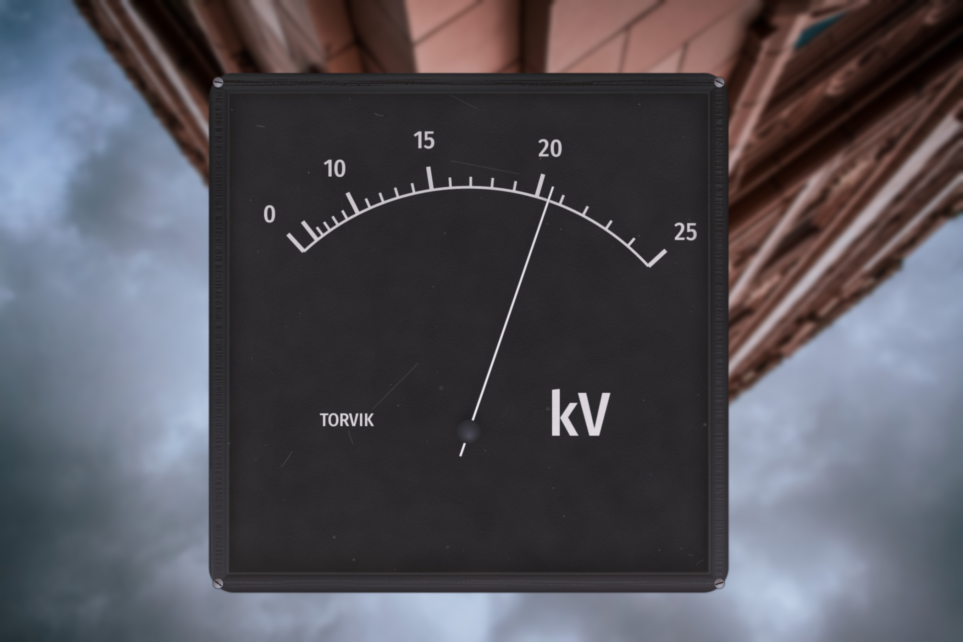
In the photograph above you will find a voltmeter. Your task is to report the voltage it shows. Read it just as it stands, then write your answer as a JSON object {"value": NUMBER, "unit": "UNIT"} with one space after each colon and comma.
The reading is {"value": 20.5, "unit": "kV"}
